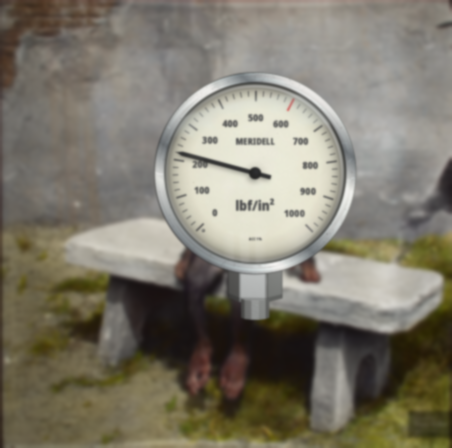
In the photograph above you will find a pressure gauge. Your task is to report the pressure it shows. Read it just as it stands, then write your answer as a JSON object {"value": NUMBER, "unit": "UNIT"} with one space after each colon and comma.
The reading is {"value": 220, "unit": "psi"}
